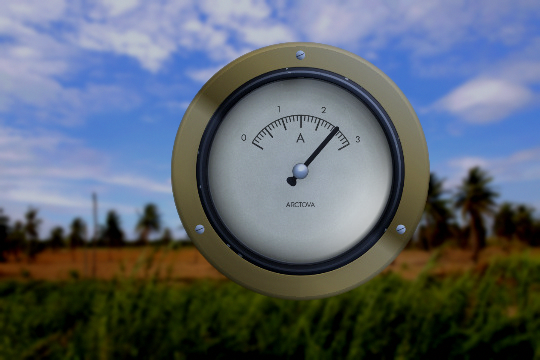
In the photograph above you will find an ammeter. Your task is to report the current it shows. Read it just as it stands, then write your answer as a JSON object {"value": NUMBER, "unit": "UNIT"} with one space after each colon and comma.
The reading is {"value": 2.5, "unit": "A"}
